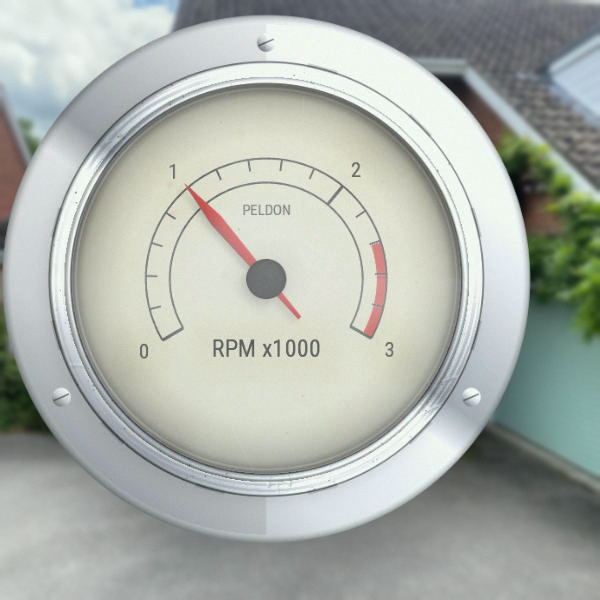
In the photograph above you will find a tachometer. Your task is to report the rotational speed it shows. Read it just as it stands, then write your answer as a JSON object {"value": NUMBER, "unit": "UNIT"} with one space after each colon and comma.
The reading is {"value": 1000, "unit": "rpm"}
